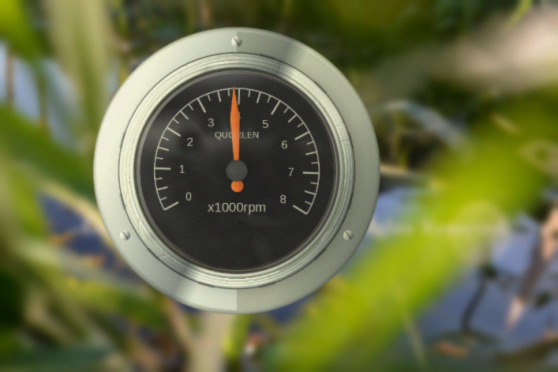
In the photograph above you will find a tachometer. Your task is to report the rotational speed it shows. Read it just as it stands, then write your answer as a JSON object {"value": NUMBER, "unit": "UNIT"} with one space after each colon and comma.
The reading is {"value": 3875, "unit": "rpm"}
